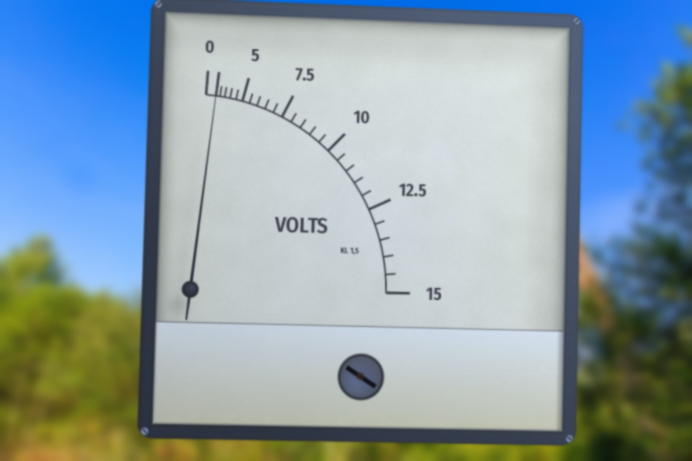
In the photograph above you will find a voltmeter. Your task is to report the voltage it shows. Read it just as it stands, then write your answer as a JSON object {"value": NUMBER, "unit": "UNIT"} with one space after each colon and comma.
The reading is {"value": 2.5, "unit": "V"}
